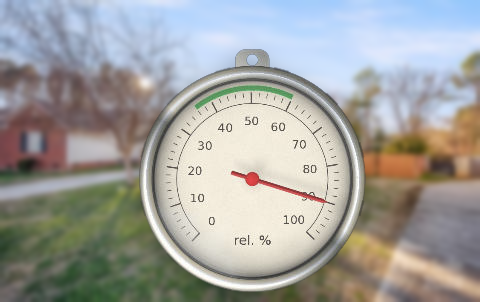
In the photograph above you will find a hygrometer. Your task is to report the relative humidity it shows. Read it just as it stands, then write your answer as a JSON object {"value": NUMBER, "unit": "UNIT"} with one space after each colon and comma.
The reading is {"value": 90, "unit": "%"}
